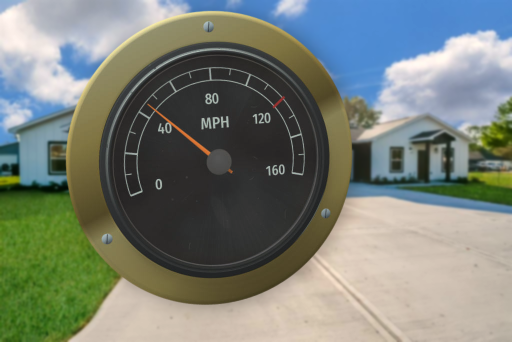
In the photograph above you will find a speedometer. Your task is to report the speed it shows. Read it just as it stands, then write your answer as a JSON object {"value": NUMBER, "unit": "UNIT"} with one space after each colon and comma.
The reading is {"value": 45, "unit": "mph"}
